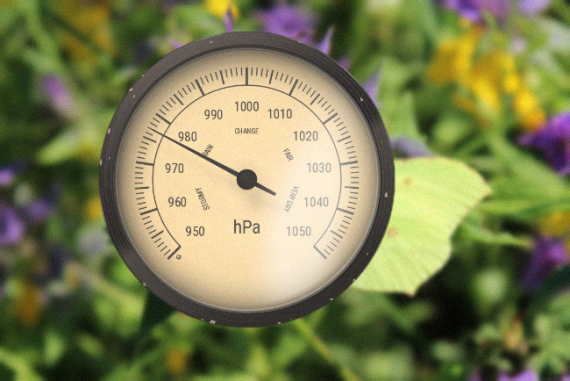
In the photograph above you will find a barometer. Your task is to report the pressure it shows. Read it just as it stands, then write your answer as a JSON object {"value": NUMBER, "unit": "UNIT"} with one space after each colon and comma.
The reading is {"value": 977, "unit": "hPa"}
